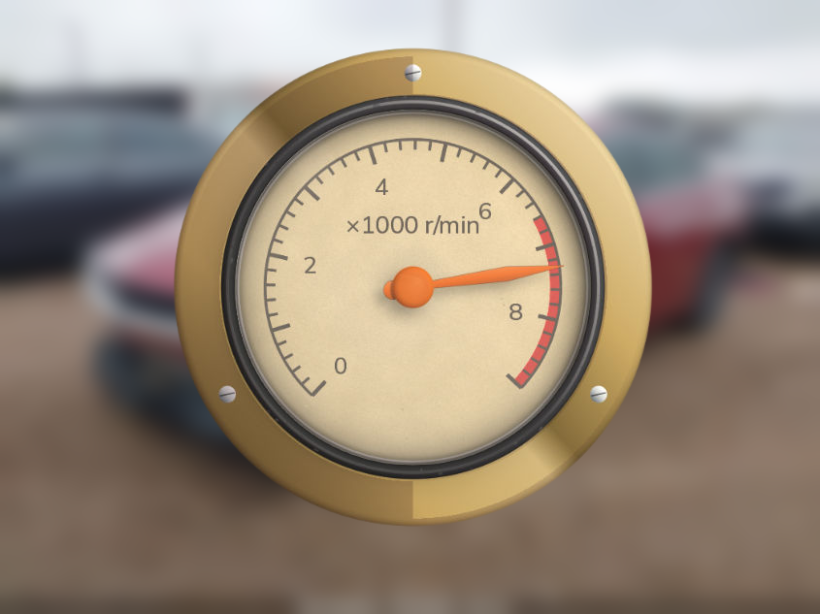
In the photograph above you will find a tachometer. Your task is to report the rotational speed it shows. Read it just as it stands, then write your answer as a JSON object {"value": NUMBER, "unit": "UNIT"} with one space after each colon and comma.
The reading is {"value": 7300, "unit": "rpm"}
